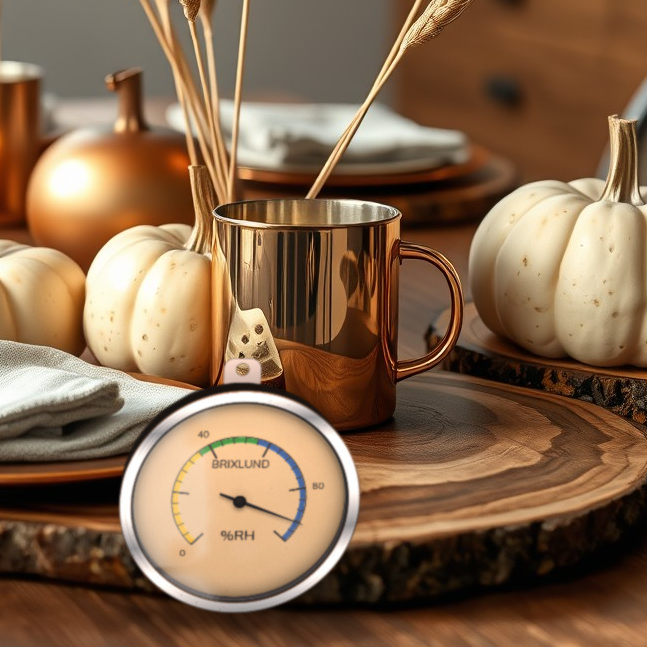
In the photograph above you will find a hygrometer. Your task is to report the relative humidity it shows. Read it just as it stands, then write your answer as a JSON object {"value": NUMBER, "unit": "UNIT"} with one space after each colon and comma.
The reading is {"value": 92, "unit": "%"}
